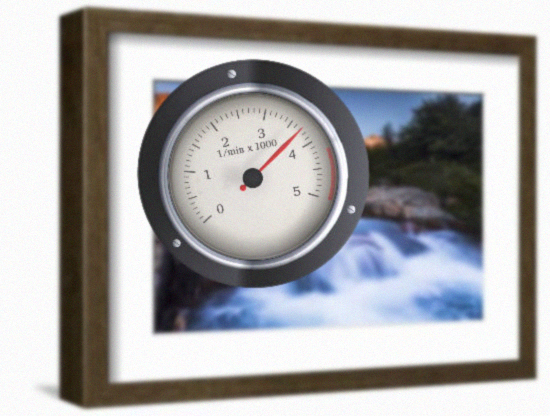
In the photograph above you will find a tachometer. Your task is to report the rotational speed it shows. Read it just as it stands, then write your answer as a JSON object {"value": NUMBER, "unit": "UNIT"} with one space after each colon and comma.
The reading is {"value": 3700, "unit": "rpm"}
